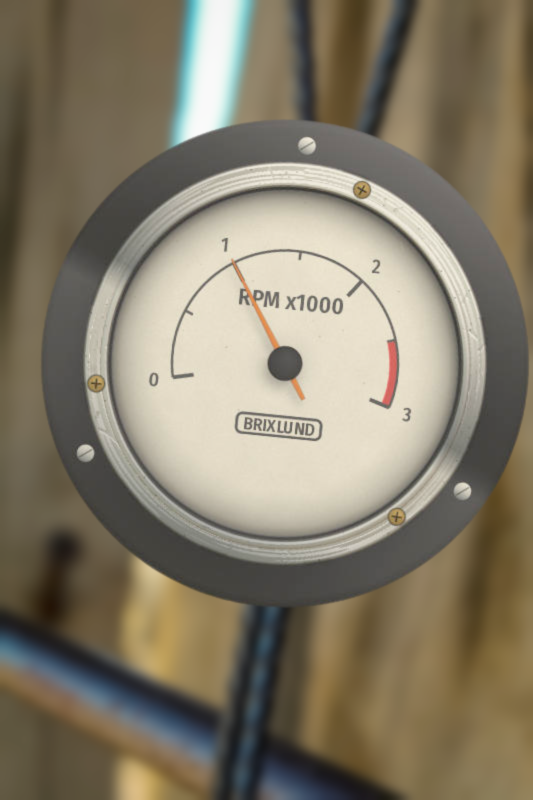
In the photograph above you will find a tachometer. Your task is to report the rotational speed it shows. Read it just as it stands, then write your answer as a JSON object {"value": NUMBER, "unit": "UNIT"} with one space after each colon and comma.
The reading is {"value": 1000, "unit": "rpm"}
